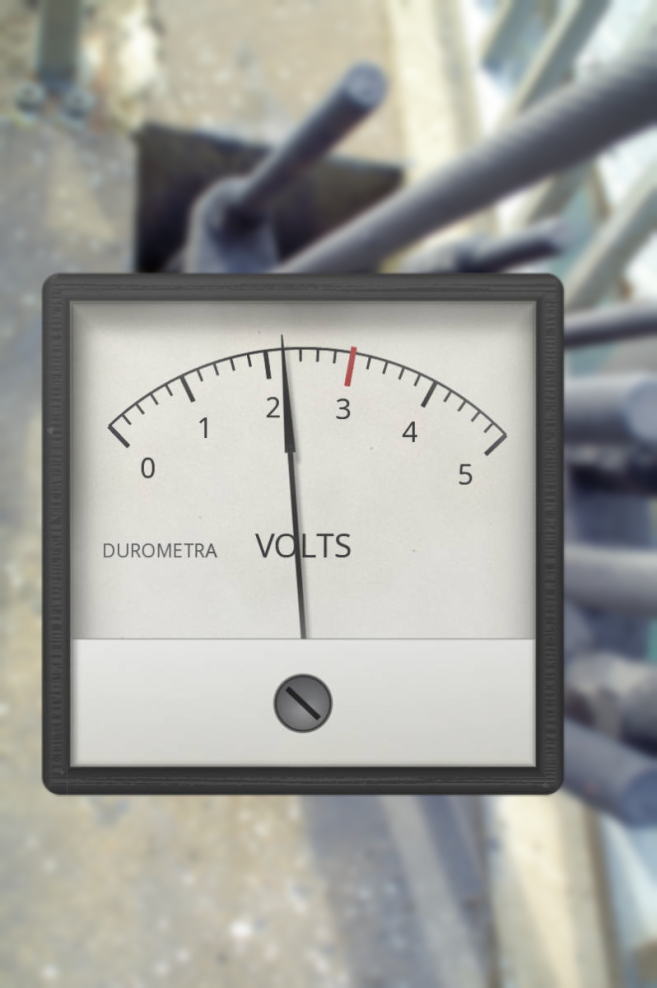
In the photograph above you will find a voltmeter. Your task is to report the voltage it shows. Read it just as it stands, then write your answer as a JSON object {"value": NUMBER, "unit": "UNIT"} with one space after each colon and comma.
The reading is {"value": 2.2, "unit": "V"}
